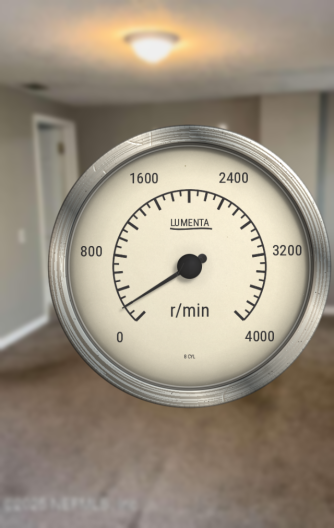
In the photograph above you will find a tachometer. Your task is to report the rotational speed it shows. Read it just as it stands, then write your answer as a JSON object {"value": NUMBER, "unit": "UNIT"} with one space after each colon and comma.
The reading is {"value": 200, "unit": "rpm"}
